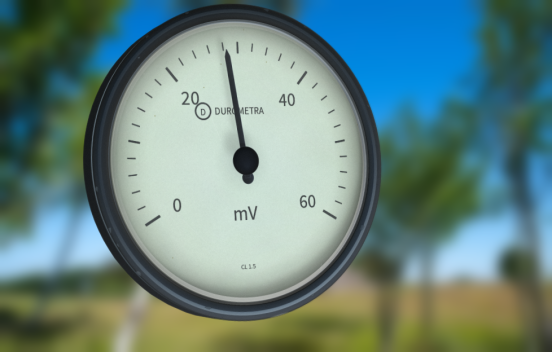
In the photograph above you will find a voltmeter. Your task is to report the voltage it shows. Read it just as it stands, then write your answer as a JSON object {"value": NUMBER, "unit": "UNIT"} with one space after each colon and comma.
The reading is {"value": 28, "unit": "mV"}
